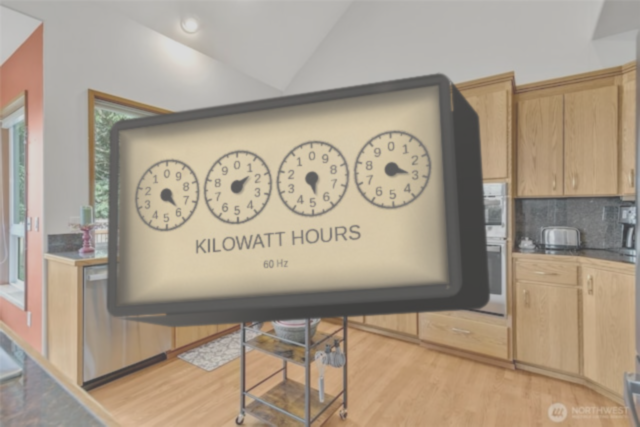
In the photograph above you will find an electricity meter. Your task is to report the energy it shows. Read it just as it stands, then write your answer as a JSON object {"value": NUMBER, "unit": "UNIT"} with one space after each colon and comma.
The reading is {"value": 6153, "unit": "kWh"}
